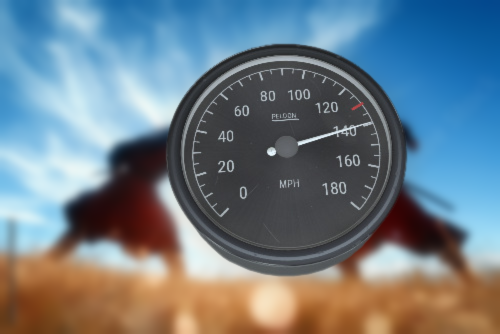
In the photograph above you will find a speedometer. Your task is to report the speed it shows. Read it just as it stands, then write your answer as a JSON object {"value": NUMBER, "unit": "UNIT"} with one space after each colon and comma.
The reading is {"value": 140, "unit": "mph"}
